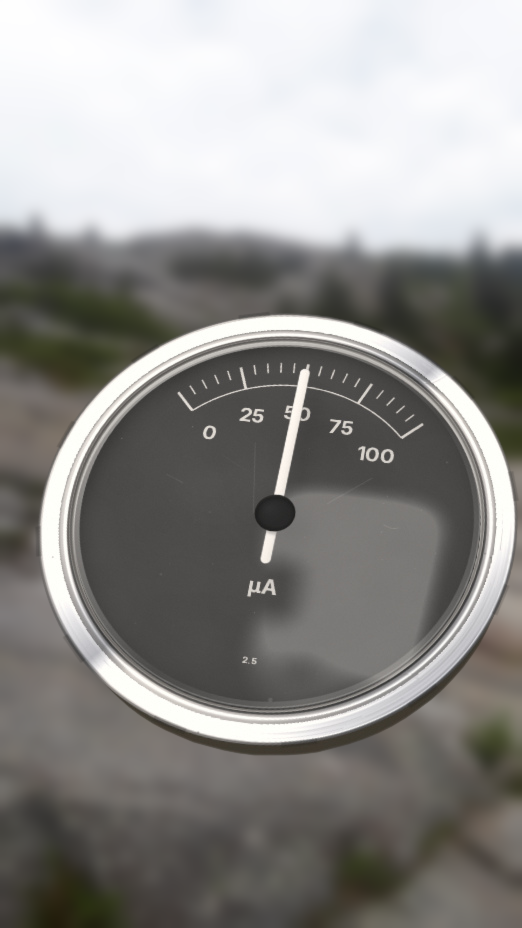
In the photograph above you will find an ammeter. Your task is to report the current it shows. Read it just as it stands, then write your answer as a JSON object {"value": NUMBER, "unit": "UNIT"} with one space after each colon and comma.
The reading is {"value": 50, "unit": "µA"}
